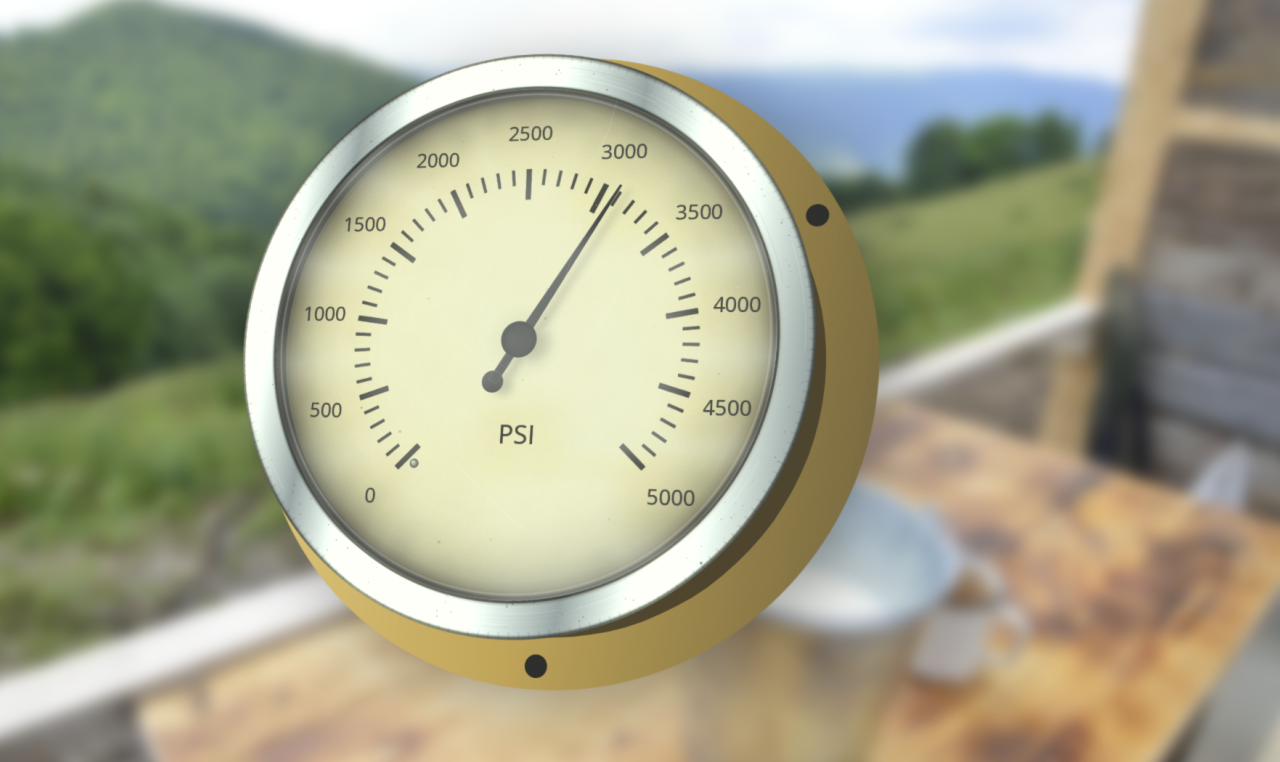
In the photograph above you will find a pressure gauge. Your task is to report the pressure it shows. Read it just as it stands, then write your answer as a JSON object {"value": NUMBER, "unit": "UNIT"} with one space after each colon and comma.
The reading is {"value": 3100, "unit": "psi"}
